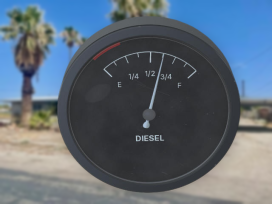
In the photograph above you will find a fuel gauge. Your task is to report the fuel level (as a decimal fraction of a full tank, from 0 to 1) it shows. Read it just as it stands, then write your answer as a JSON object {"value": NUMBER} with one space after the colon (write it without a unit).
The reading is {"value": 0.625}
